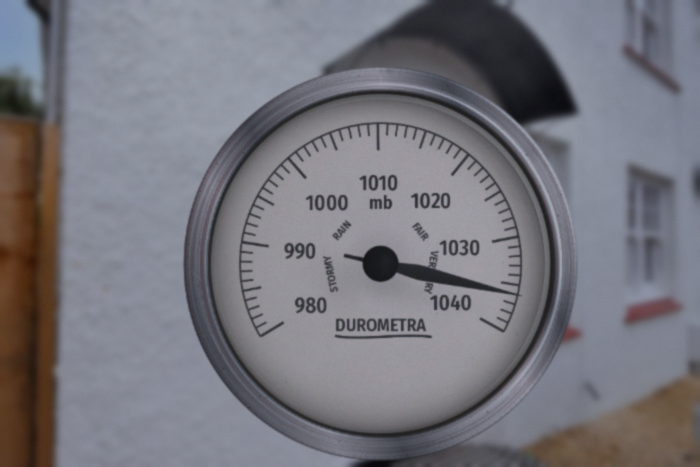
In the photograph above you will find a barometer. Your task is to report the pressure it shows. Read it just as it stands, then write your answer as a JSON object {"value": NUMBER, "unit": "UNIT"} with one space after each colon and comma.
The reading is {"value": 1036, "unit": "mbar"}
